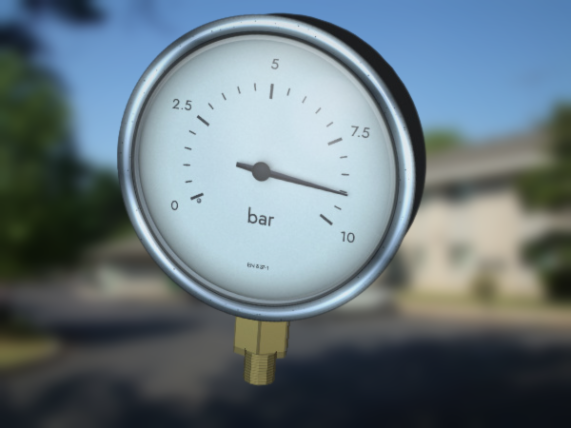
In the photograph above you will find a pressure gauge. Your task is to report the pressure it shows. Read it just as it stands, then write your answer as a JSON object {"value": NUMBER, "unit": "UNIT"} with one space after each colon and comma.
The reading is {"value": 9, "unit": "bar"}
